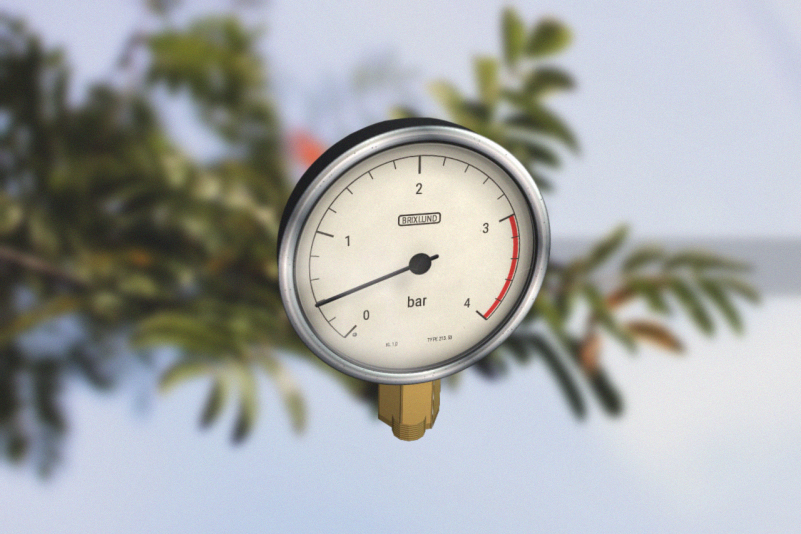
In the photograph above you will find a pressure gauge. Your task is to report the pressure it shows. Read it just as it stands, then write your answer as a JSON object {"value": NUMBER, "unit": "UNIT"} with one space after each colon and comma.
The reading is {"value": 0.4, "unit": "bar"}
